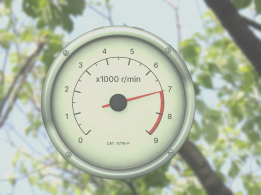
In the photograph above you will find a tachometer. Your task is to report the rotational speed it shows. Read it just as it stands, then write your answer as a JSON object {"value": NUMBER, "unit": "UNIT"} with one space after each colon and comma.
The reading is {"value": 7000, "unit": "rpm"}
